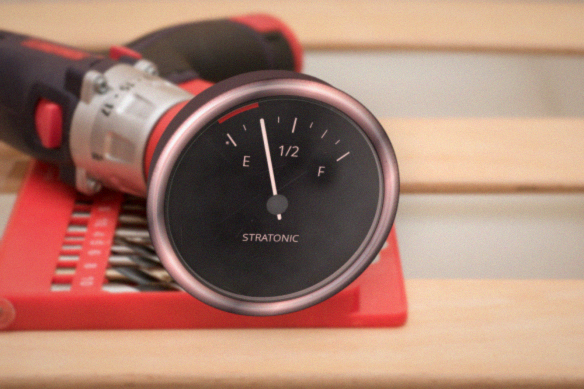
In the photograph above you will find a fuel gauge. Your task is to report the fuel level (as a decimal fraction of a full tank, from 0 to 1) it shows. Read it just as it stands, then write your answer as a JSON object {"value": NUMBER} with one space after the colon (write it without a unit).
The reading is {"value": 0.25}
